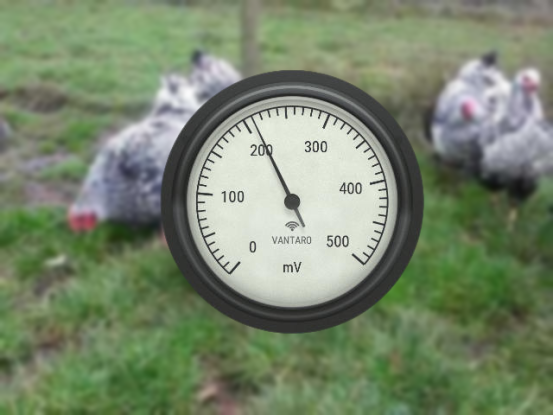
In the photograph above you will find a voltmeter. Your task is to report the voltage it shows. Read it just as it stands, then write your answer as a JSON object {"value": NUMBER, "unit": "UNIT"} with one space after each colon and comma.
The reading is {"value": 210, "unit": "mV"}
